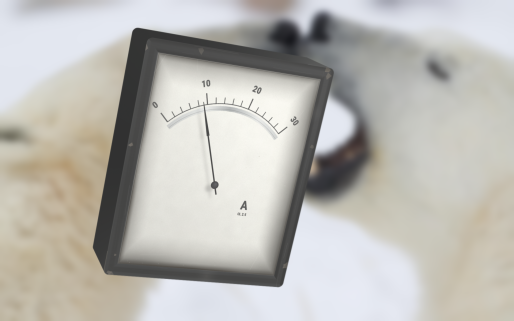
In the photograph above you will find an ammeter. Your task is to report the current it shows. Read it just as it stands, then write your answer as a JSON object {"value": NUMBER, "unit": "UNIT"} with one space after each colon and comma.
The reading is {"value": 9, "unit": "A"}
